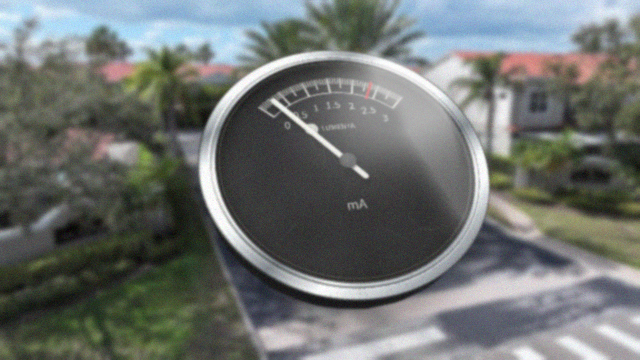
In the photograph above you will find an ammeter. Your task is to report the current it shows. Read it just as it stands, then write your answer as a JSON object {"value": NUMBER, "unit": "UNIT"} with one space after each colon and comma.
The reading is {"value": 0.25, "unit": "mA"}
